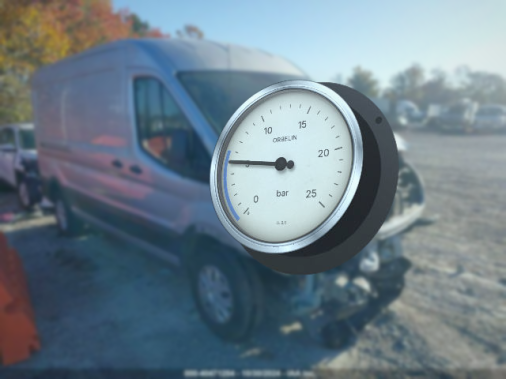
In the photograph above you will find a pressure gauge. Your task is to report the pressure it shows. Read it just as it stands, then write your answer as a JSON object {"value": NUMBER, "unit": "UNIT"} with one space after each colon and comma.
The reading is {"value": 5, "unit": "bar"}
